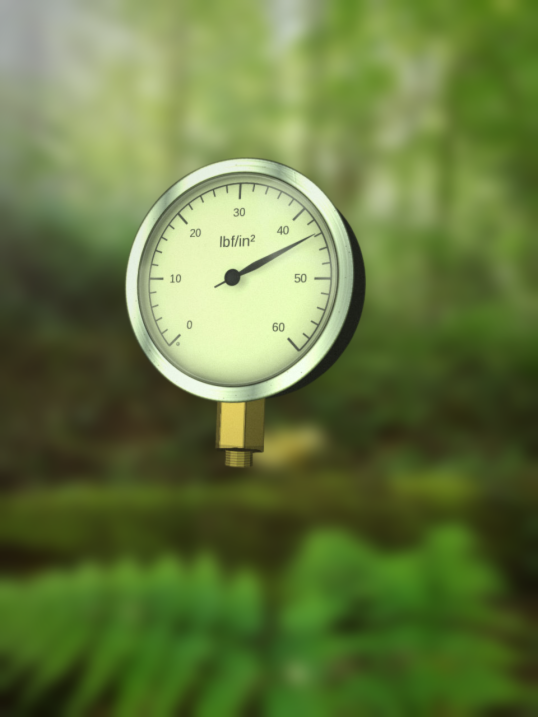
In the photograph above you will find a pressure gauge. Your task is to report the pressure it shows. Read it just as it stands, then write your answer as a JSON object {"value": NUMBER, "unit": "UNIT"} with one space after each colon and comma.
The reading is {"value": 44, "unit": "psi"}
